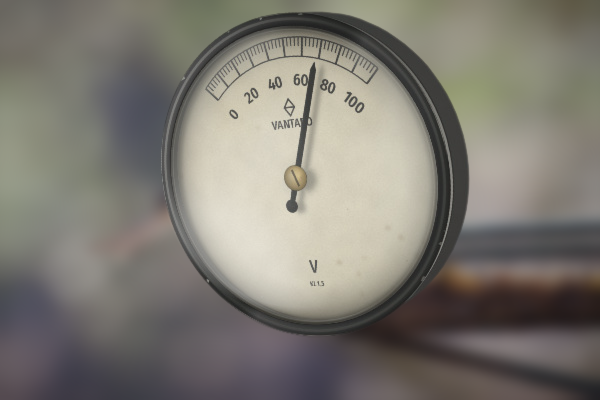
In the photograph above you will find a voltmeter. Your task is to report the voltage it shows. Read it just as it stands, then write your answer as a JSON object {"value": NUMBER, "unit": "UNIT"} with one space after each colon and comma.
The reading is {"value": 70, "unit": "V"}
